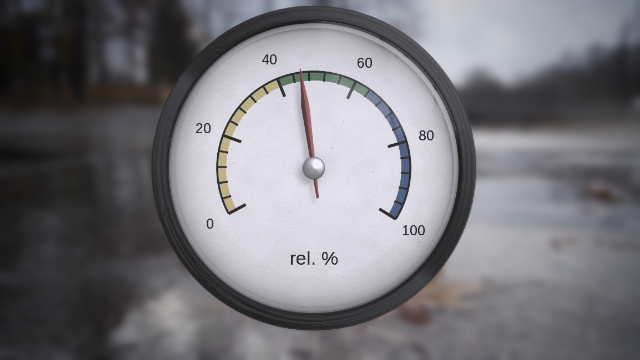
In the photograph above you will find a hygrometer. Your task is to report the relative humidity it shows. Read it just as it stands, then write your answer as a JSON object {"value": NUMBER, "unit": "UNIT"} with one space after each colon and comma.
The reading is {"value": 46, "unit": "%"}
